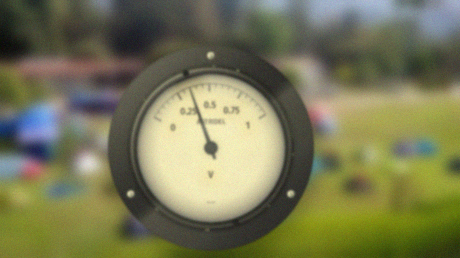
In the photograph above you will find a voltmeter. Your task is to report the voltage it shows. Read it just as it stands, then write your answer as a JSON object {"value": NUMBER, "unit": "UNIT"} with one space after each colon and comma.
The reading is {"value": 0.35, "unit": "V"}
